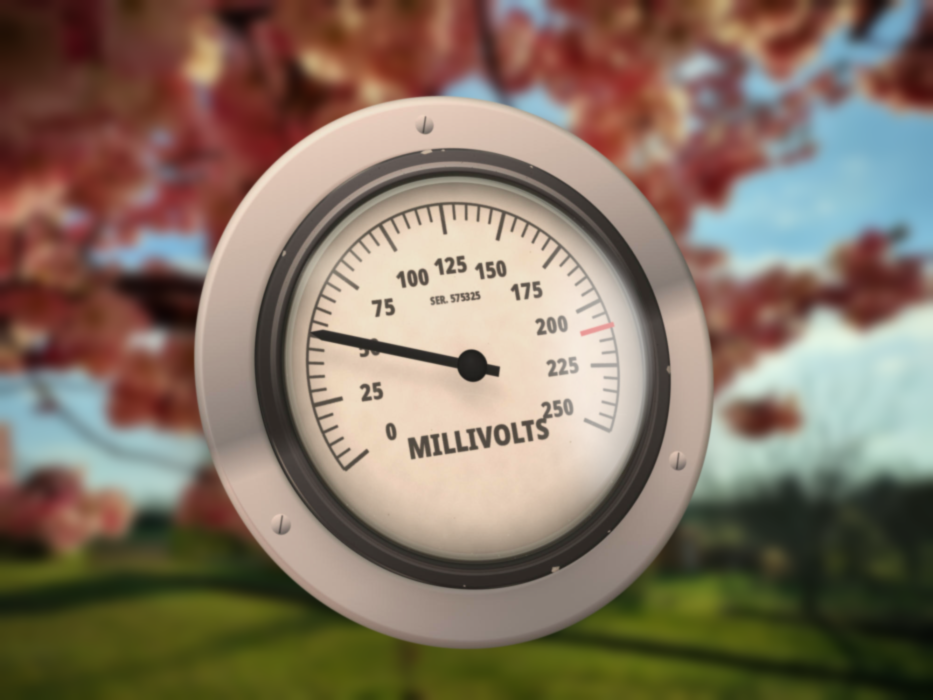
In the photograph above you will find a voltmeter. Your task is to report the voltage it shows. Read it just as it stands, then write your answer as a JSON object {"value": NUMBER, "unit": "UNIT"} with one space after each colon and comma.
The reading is {"value": 50, "unit": "mV"}
